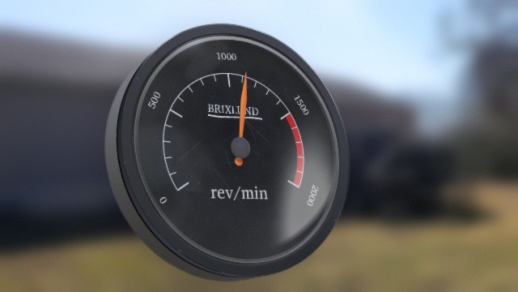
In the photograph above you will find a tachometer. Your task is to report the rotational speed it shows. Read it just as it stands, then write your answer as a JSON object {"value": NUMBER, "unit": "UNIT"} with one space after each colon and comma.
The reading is {"value": 1100, "unit": "rpm"}
